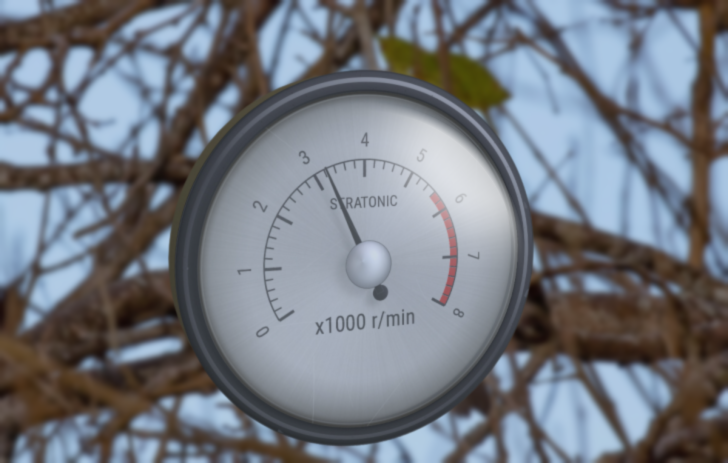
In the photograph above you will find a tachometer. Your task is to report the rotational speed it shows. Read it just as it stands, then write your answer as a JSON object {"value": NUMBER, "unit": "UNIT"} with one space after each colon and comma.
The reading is {"value": 3200, "unit": "rpm"}
